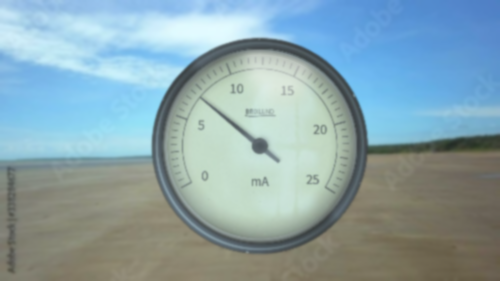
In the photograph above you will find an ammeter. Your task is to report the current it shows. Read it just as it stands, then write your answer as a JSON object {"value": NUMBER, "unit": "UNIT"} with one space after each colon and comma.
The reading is {"value": 7, "unit": "mA"}
